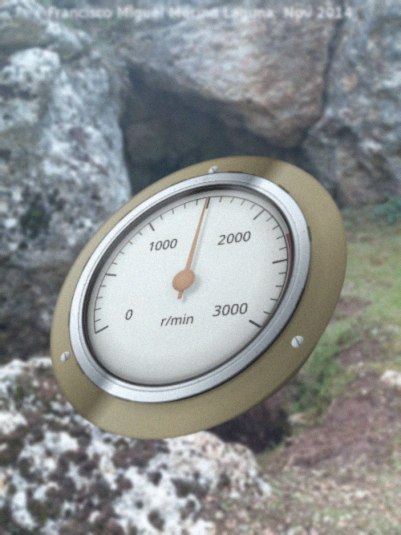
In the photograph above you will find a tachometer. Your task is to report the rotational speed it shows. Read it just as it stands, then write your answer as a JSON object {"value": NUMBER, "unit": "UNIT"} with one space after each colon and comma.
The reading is {"value": 1500, "unit": "rpm"}
